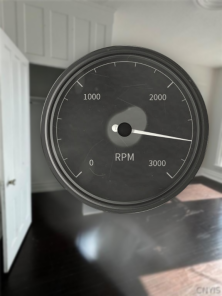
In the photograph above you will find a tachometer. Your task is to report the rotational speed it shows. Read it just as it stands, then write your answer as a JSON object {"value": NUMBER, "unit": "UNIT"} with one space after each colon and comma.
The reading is {"value": 2600, "unit": "rpm"}
